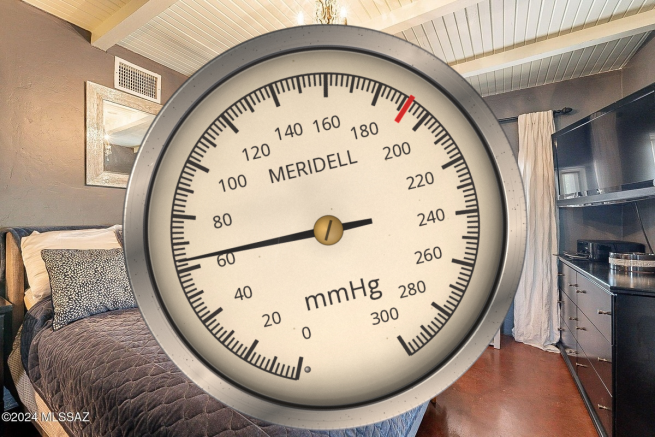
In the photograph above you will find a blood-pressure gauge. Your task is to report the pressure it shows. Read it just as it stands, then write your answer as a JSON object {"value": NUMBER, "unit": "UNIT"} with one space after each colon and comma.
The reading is {"value": 64, "unit": "mmHg"}
